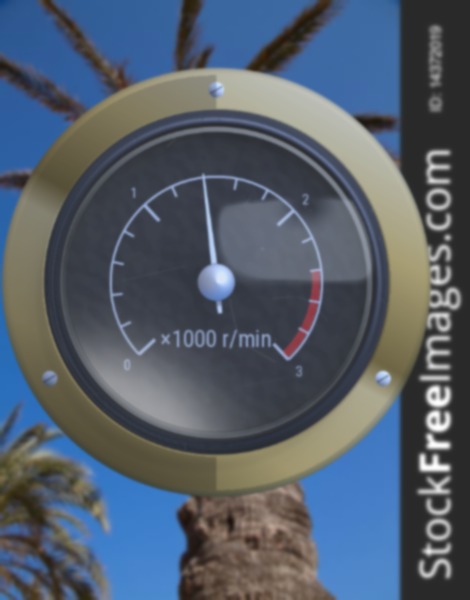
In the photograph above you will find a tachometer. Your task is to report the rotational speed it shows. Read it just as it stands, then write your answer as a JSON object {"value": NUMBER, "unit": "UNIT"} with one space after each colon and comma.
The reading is {"value": 1400, "unit": "rpm"}
